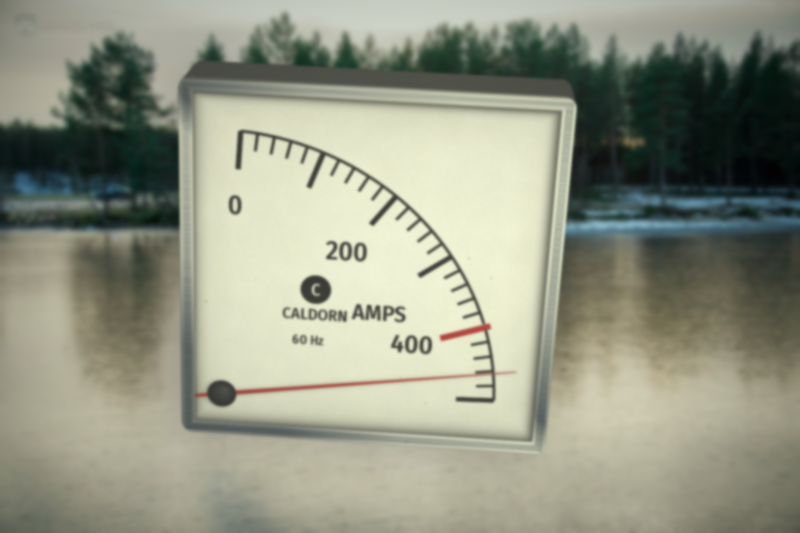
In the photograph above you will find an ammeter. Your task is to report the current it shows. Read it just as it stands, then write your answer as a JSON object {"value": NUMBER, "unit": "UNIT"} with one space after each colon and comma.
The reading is {"value": 460, "unit": "A"}
